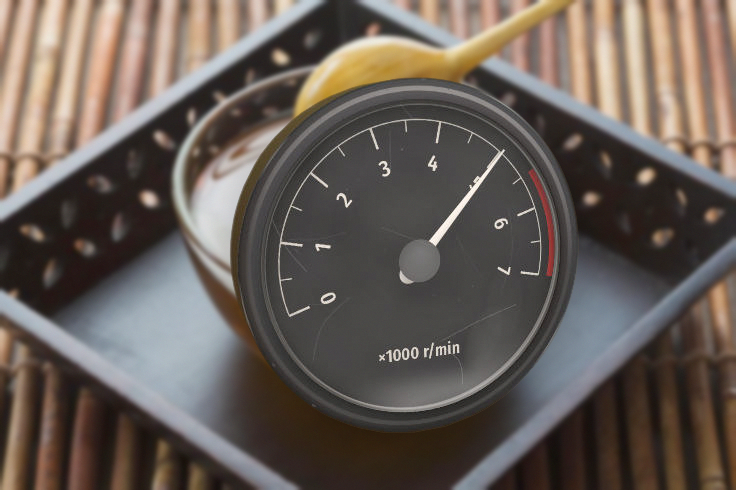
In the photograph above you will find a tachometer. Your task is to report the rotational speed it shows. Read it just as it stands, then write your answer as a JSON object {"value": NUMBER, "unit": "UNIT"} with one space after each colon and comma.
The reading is {"value": 5000, "unit": "rpm"}
